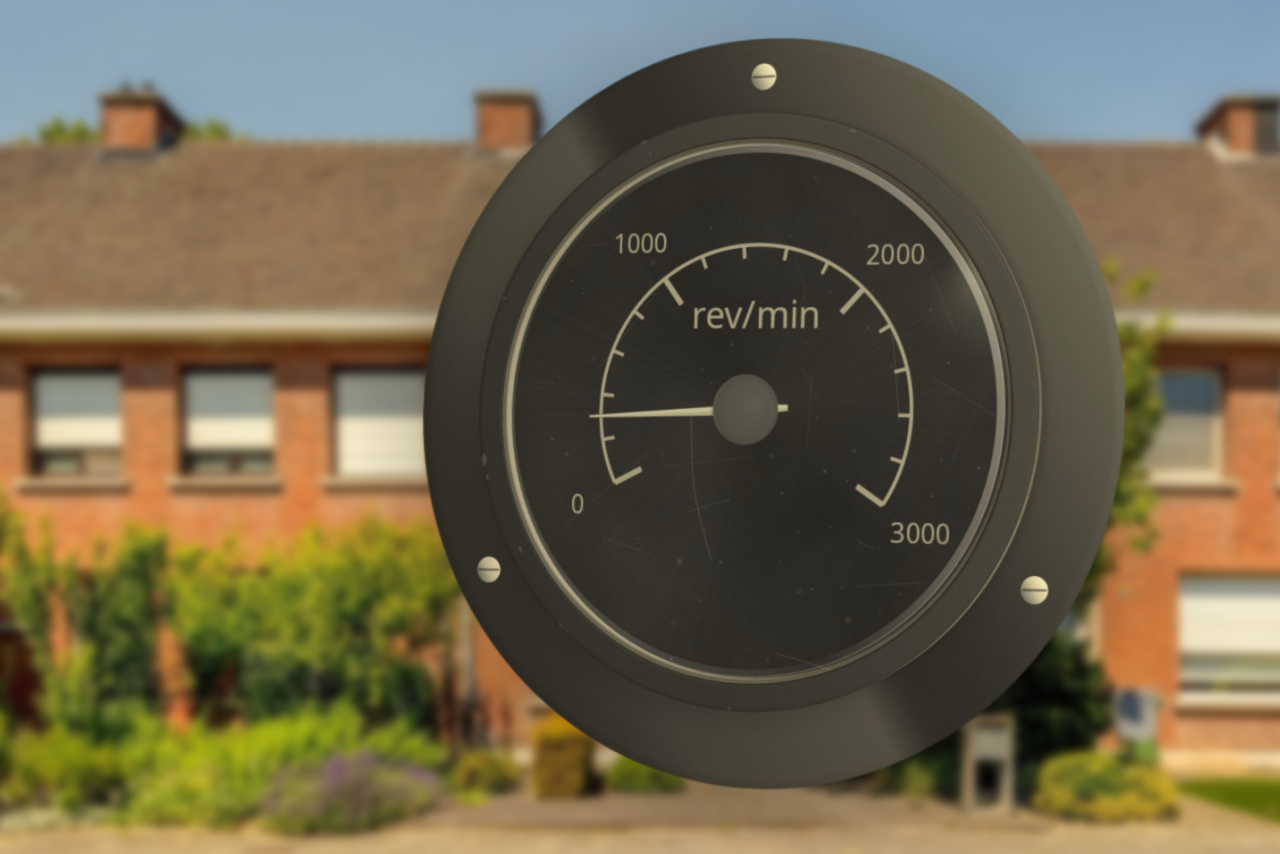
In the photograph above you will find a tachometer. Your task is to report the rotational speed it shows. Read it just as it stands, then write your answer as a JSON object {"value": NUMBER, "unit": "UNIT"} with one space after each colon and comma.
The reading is {"value": 300, "unit": "rpm"}
